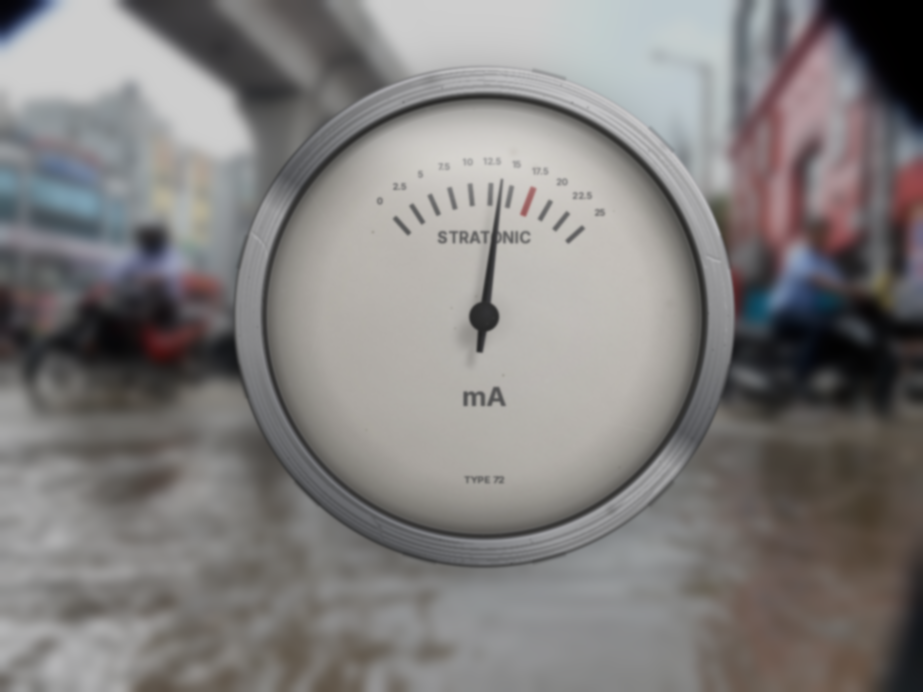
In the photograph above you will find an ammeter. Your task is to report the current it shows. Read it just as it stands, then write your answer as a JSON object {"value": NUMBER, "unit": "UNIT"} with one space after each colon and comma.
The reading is {"value": 13.75, "unit": "mA"}
